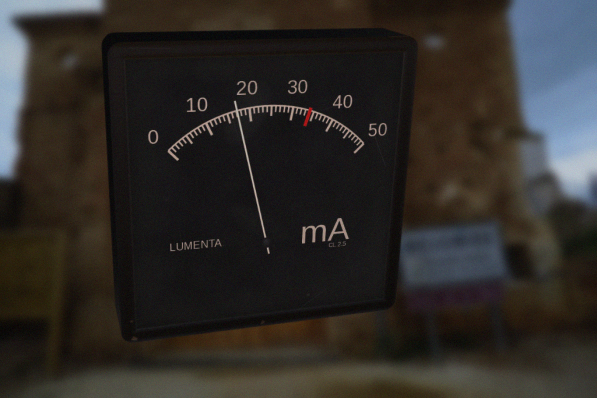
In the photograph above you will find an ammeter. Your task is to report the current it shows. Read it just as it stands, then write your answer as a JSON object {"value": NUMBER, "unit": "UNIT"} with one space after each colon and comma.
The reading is {"value": 17, "unit": "mA"}
